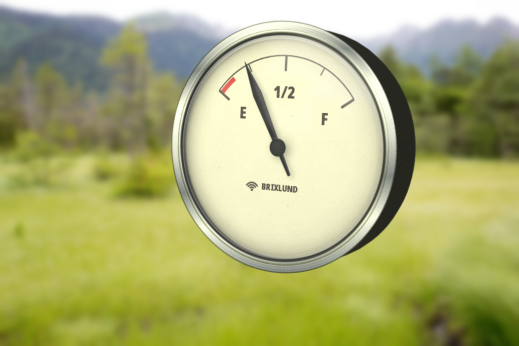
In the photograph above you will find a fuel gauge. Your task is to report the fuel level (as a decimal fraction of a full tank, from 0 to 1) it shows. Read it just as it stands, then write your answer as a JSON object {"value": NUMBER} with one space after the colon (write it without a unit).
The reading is {"value": 0.25}
